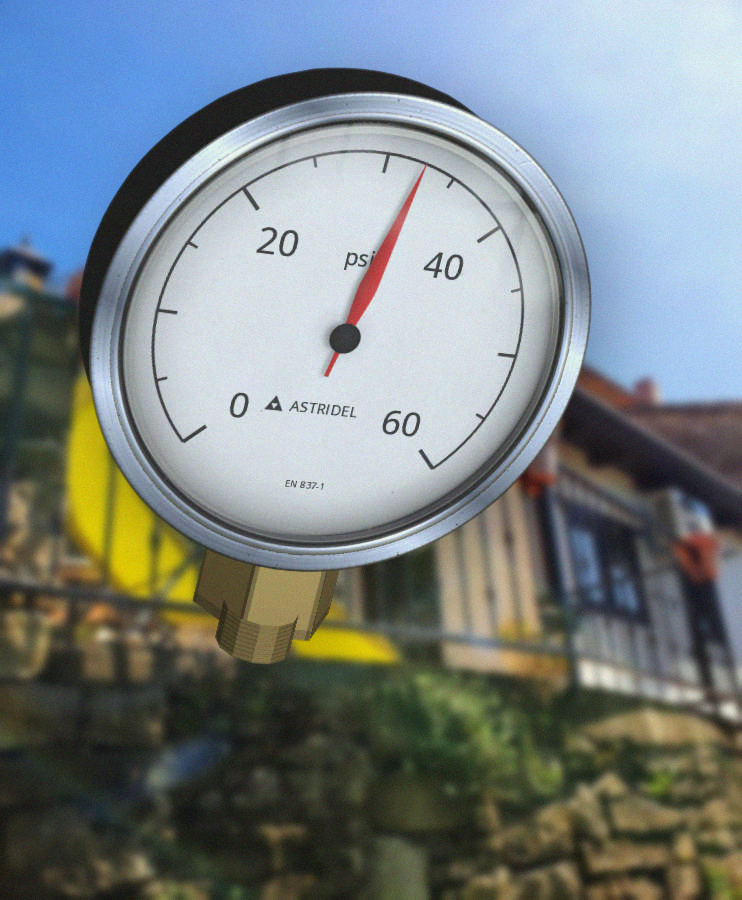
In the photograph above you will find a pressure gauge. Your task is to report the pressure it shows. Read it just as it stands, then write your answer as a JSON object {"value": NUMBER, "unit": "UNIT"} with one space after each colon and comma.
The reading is {"value": 32.5, "unit": "psi"}
